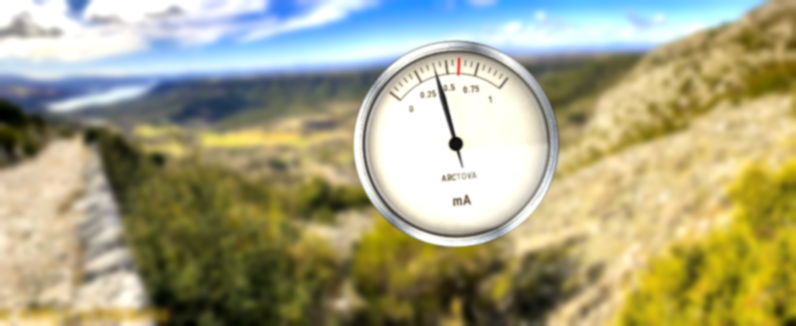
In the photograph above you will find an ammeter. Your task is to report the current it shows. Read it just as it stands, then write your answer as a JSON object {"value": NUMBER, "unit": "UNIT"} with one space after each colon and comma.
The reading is {"value": 0.4, "unit": "mA"}
